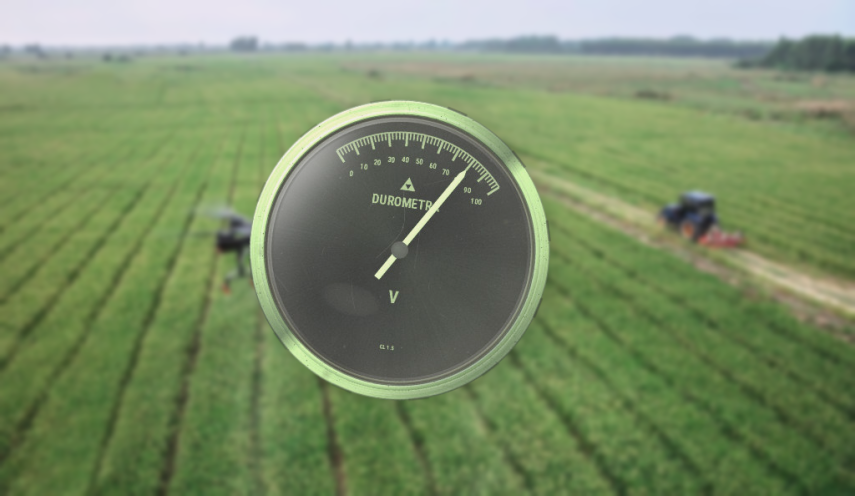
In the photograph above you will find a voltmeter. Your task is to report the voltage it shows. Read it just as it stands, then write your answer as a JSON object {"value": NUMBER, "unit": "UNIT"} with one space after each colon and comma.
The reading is {"value": 80, "unit": "V"}
